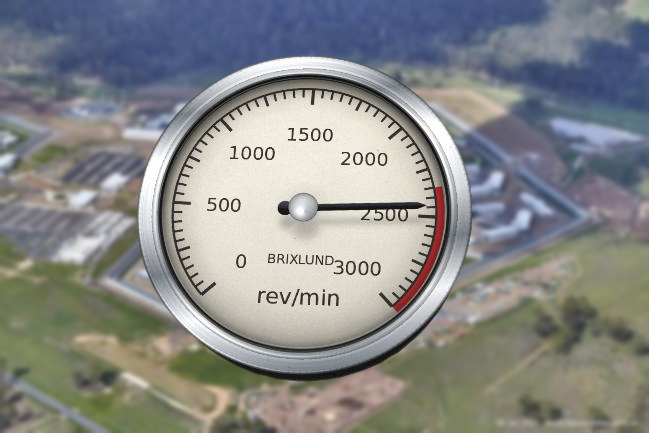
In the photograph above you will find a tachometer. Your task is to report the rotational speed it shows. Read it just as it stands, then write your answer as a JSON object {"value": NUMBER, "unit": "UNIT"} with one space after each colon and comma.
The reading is {"value": 2450, "unit": "rpm"}
